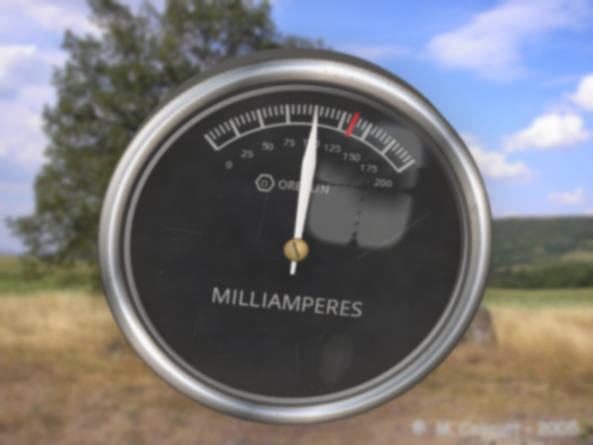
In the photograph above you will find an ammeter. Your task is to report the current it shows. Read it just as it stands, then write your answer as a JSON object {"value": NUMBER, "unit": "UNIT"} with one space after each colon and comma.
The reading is {"value": 100, "unit": "mA"}
